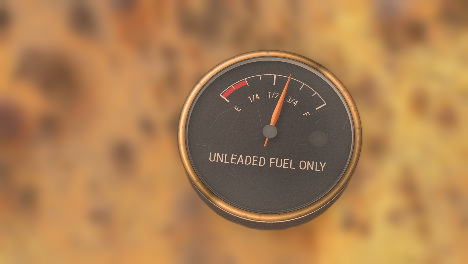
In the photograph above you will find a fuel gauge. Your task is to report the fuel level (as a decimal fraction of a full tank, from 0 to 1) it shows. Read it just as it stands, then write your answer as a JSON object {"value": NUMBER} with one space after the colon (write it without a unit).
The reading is {"value": 0.625}
